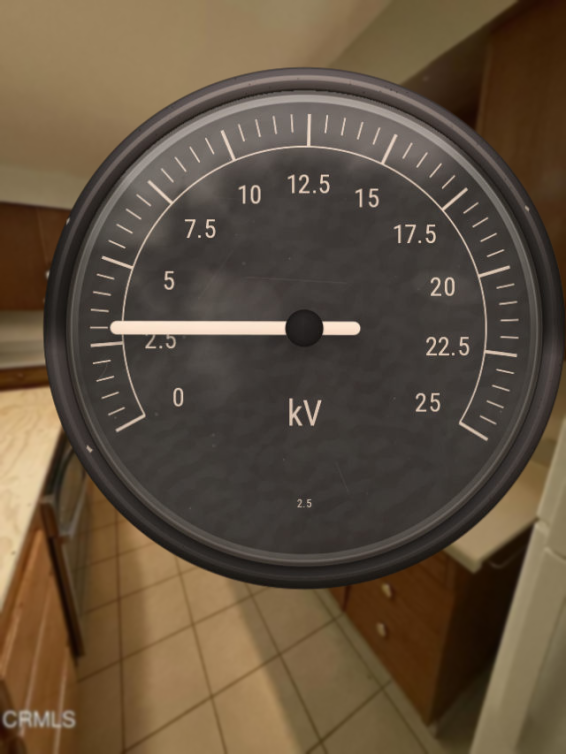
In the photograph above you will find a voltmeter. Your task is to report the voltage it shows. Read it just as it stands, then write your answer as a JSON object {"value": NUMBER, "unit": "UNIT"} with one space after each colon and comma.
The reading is {"value": 3, "unit": "kV"}
